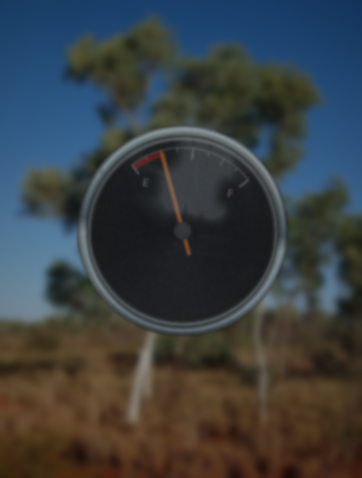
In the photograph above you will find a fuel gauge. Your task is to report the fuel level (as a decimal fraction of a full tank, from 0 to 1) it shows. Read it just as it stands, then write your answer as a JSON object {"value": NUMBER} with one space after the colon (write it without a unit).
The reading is {"value": 0.25}
